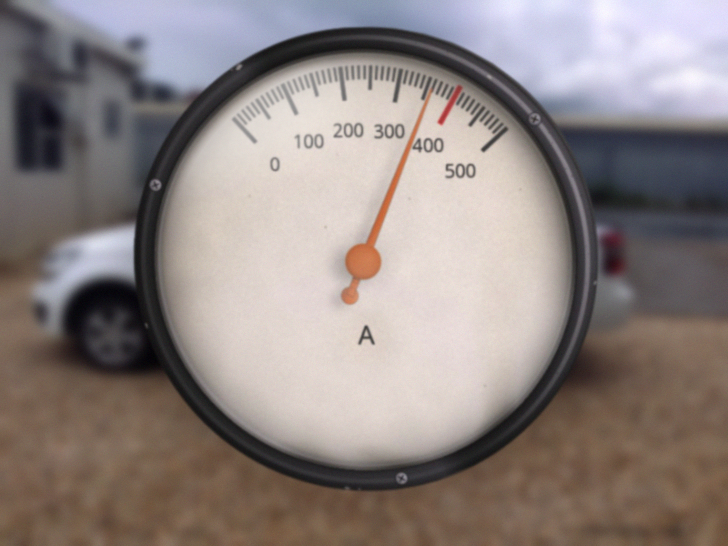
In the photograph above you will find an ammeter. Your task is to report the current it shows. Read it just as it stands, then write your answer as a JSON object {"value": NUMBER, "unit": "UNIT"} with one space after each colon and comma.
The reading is {"value": 360, "unit": "A"}
